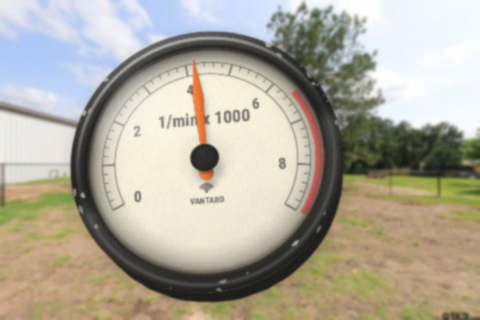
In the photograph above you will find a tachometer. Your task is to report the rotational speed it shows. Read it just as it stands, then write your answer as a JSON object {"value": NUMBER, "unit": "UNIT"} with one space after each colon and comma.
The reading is {"value": 4200, "unit": "rpm"}
